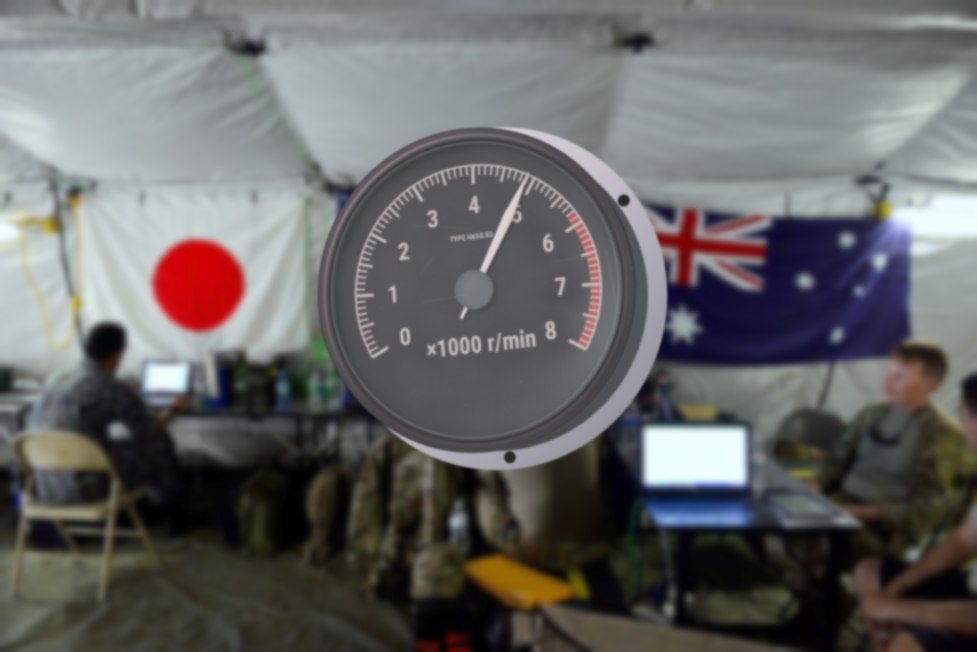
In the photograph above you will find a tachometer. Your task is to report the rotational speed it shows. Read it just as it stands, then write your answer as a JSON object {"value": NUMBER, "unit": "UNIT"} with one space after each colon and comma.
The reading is {"value": 4900, "unit": "rpm"}
